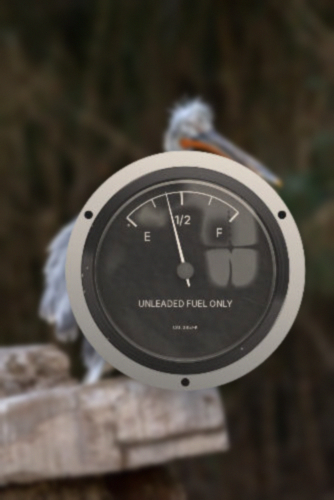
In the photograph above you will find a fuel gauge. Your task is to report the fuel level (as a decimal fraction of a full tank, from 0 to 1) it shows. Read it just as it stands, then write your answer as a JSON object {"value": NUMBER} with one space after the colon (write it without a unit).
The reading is {"value": 0.375}
